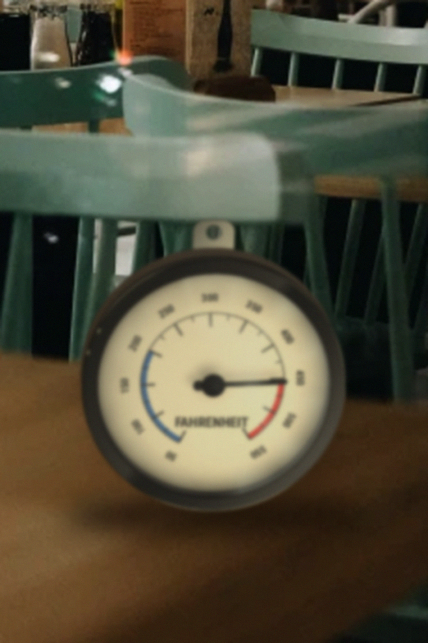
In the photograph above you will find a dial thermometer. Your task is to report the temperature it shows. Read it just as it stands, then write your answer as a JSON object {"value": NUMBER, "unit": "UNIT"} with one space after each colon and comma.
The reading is {"value": 450, "unit": "°F"}
